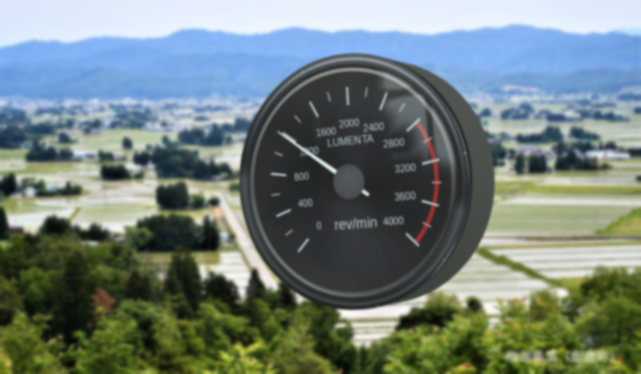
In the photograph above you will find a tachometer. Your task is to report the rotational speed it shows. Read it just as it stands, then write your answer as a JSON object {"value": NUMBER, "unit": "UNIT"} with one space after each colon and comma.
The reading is {"value": 1200, "unit": "rpm"}
